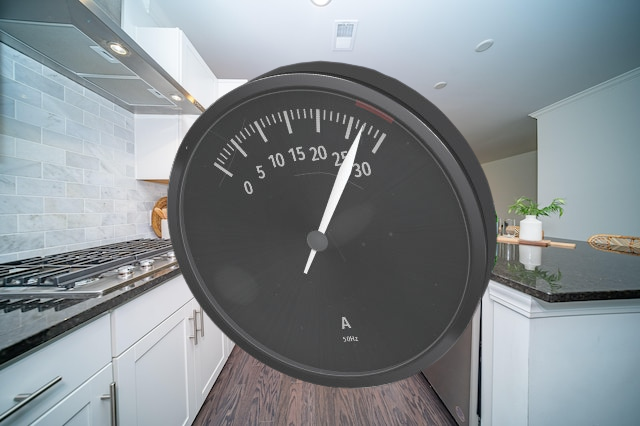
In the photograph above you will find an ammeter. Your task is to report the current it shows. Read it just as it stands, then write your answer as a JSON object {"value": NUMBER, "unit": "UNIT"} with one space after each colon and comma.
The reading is {"value": 27, "unit": "A"}
